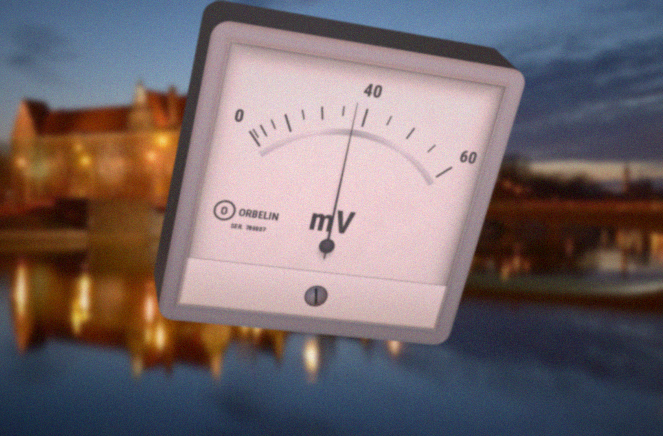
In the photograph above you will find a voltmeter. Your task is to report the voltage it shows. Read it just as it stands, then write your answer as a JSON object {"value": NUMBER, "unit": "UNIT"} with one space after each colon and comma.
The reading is {"value": 37.5, "unit": "mV"}
